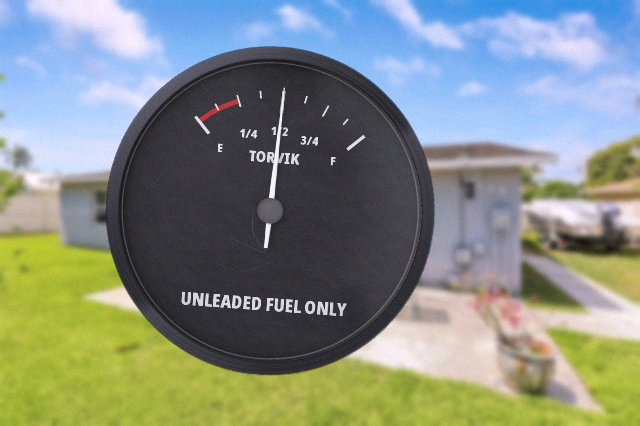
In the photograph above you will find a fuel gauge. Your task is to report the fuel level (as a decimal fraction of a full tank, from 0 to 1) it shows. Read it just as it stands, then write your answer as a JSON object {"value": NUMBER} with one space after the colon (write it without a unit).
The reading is {"value": 0.5}
